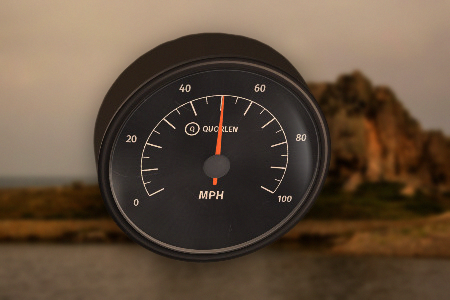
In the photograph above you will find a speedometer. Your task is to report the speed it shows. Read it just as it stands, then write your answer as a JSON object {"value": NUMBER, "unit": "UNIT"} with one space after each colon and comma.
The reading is {"value": 50, "unit": "mph"}
